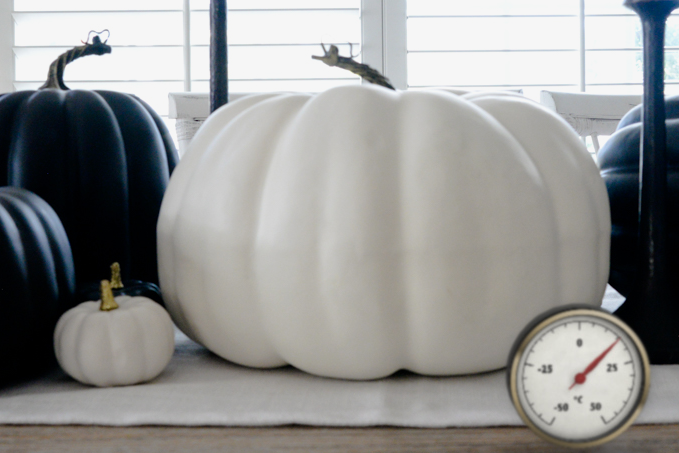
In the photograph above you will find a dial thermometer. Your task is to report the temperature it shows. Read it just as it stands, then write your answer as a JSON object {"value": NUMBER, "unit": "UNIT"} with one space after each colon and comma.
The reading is {"value": 15, "unit": "°C"}
